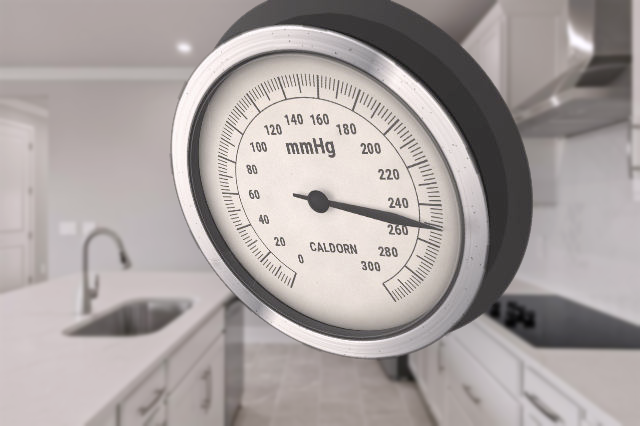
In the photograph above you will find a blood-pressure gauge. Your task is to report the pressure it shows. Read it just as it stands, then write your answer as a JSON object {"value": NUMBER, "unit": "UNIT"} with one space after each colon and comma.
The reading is {"value": 250, "unit": "mmHg"}
